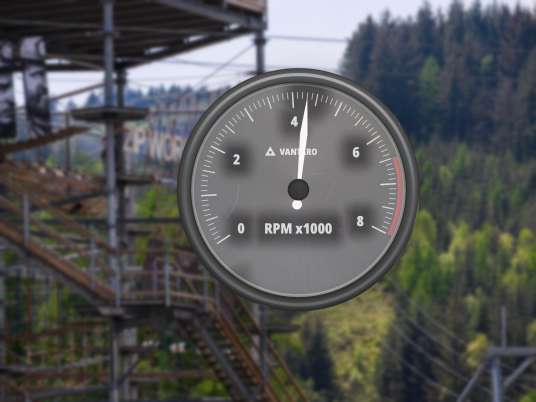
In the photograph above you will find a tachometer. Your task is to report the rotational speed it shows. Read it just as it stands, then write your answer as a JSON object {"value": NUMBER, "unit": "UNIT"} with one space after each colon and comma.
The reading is {"value": 4300, "unit": "rpm"}
